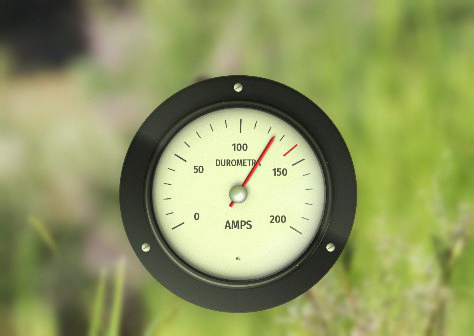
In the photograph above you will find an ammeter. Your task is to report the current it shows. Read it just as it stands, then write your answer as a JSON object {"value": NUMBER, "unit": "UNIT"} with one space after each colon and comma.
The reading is {"value": 125, "unit": "A"}
